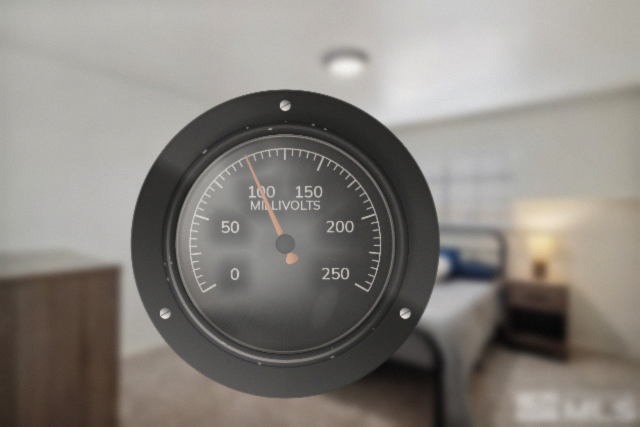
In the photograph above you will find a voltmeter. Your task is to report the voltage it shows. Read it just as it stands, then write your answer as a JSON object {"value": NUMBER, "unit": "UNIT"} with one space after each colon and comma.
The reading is {"value": 100, "unit": "mV"}
